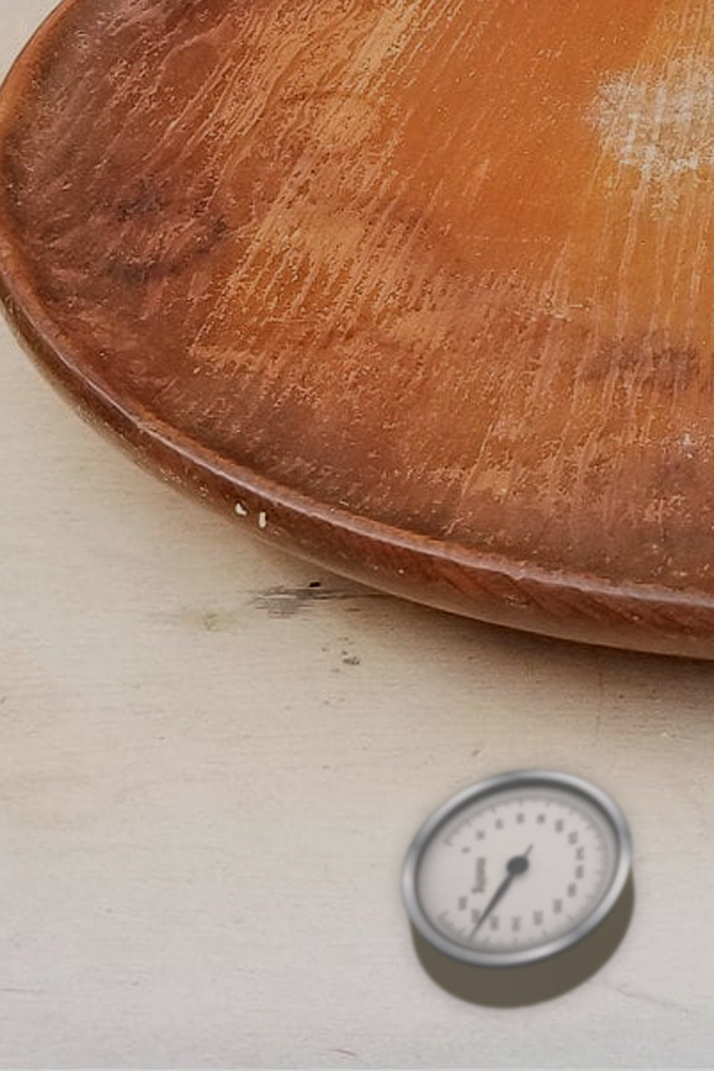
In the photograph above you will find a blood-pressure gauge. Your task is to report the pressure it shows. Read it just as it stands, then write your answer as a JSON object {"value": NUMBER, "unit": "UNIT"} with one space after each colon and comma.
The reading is {"value": 270, "unit": "mmHg"}
